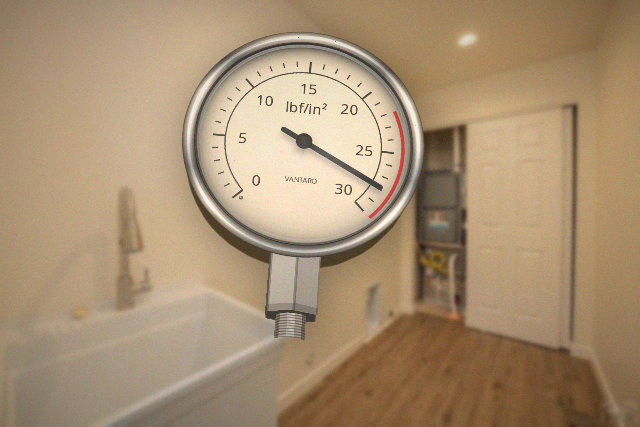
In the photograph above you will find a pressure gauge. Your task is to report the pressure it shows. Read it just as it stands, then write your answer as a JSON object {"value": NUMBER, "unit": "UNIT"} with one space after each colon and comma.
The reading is {"value": 28, "unit": "psi"}
